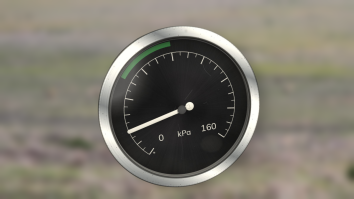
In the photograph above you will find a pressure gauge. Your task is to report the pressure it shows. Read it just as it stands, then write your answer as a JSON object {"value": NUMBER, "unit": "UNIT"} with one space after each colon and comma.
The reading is {"value": 20, "unit": "kPa"}
